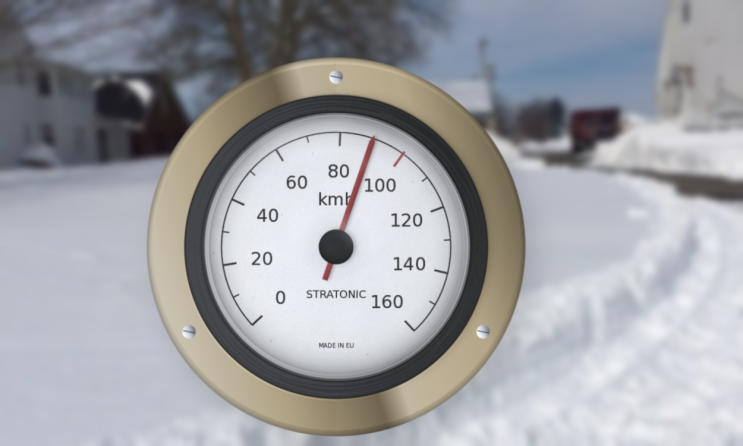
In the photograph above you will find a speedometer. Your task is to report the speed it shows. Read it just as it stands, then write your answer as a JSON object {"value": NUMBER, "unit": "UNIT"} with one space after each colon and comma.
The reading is {"value": 90, "unit": "km/h"}
